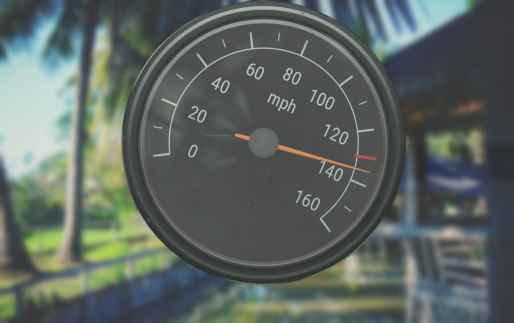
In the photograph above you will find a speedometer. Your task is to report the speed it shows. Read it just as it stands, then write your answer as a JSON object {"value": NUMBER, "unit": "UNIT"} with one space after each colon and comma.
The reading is {"value": 135, "unit": "mph"}
